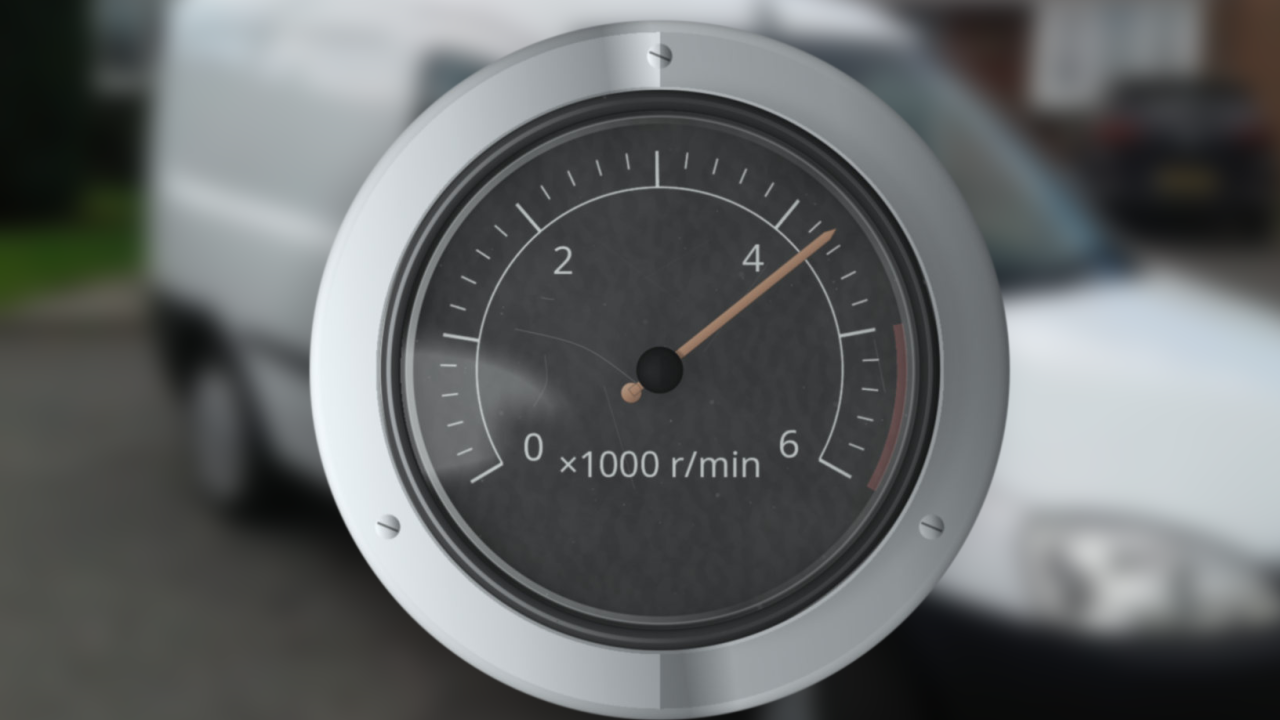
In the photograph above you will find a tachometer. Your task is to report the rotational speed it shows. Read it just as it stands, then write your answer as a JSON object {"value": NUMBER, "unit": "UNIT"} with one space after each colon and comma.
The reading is {"value": 4300, "unit": "rpm"}
